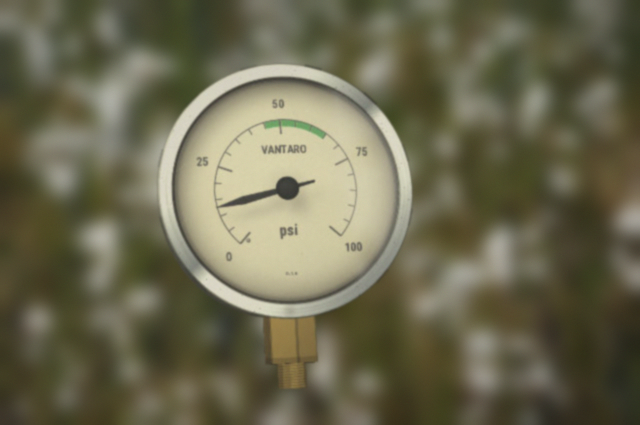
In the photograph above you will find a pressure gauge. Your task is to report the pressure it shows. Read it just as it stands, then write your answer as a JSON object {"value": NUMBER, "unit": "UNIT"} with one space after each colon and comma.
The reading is {"value": 12.5, "unit": "psi"}
